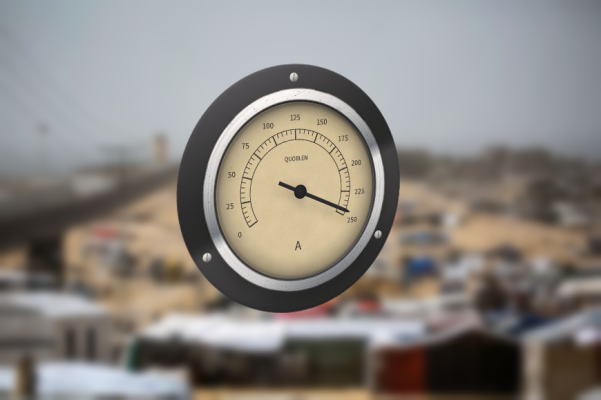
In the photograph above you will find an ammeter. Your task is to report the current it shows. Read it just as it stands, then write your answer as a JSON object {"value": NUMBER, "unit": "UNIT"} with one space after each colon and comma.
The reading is {"value": 245, "unit": "A"}
